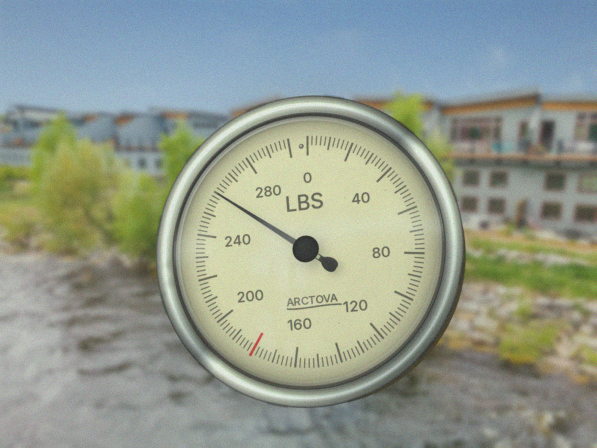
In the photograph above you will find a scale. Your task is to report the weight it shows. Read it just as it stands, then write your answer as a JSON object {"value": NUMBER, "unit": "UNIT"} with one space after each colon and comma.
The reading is {"value": 260, "unit": "lb"}
